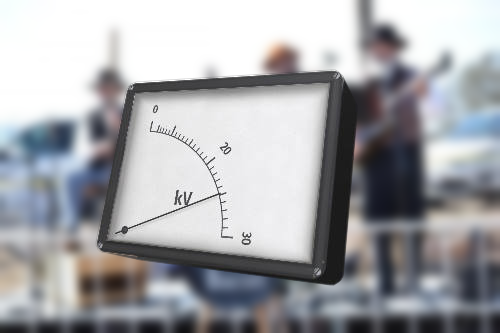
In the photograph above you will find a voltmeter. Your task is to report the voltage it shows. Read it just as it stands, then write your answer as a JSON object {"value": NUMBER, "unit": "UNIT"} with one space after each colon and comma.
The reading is {"value": 25, "unit": "kV"}
